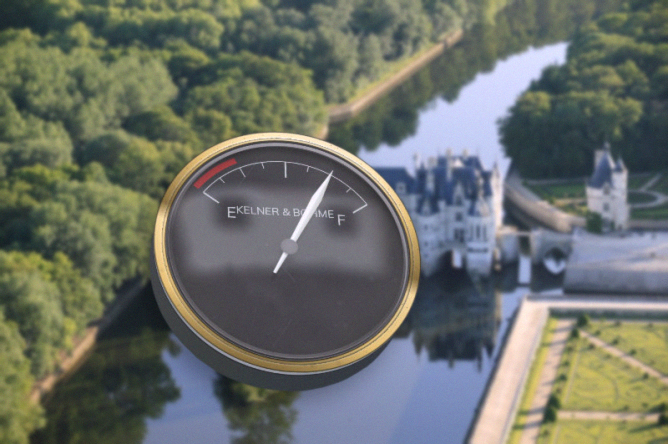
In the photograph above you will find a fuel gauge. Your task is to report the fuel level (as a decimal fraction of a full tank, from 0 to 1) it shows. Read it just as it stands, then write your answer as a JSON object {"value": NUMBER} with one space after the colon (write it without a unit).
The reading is {"value": 0.75}
